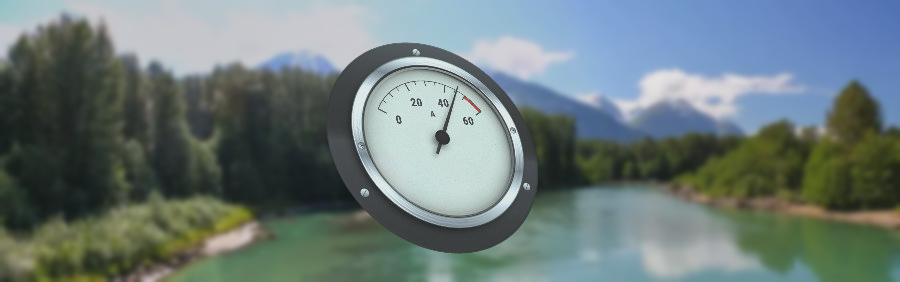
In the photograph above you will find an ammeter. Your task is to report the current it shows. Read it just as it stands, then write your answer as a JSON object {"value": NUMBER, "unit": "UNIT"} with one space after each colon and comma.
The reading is {"value": 45, "unit": "A"}
